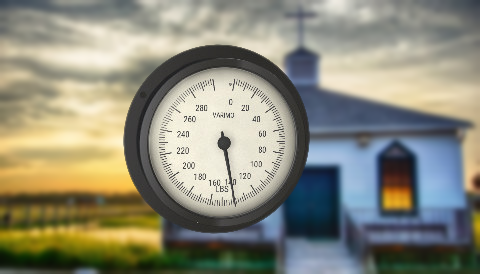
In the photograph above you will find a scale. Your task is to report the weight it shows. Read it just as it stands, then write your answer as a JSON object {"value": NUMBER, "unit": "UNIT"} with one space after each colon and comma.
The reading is {"value": 140, "unit": "lb"}
